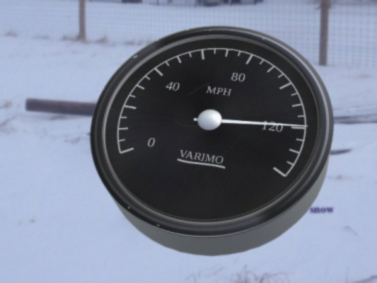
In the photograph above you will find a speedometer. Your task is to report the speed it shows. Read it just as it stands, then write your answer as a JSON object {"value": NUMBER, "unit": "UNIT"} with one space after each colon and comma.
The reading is {"value": 120, "unit": "mph"}
